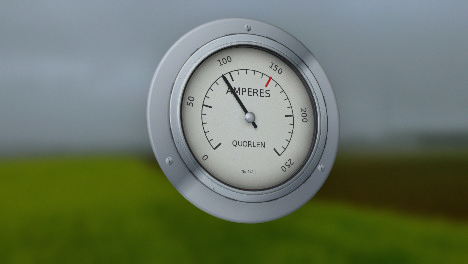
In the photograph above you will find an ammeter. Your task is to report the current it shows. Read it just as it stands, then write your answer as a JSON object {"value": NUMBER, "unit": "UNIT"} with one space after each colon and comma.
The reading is {"value": 90, "unit": "A"}
